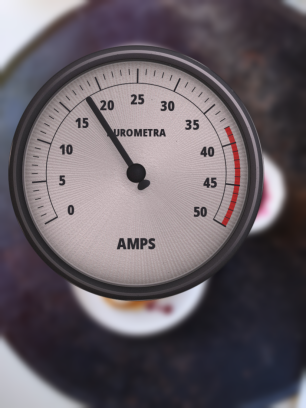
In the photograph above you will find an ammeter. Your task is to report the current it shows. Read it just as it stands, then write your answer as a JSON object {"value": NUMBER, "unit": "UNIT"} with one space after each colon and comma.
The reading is {"value": 18, "unit": "A"}
